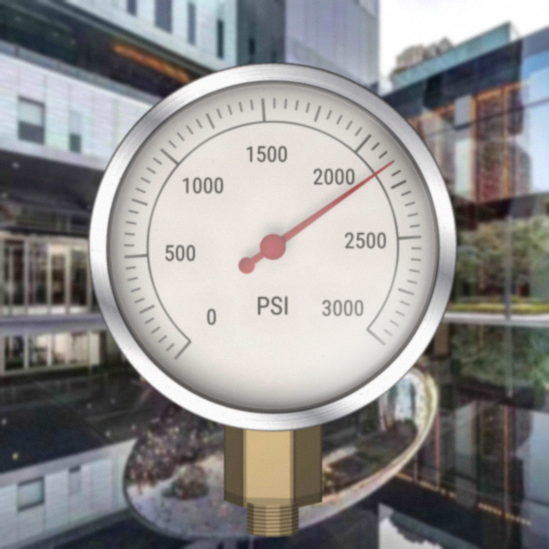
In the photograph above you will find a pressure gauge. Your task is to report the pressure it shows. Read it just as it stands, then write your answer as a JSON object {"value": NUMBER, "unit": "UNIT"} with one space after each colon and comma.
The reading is {"value": 2150, "unit": "psi"}
